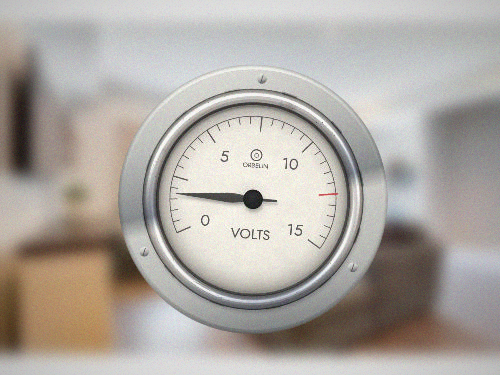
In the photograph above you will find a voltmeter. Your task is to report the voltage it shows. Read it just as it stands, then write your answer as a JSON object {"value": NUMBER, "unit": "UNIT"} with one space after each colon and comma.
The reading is {"value": 1.75, "unit": "V"}
